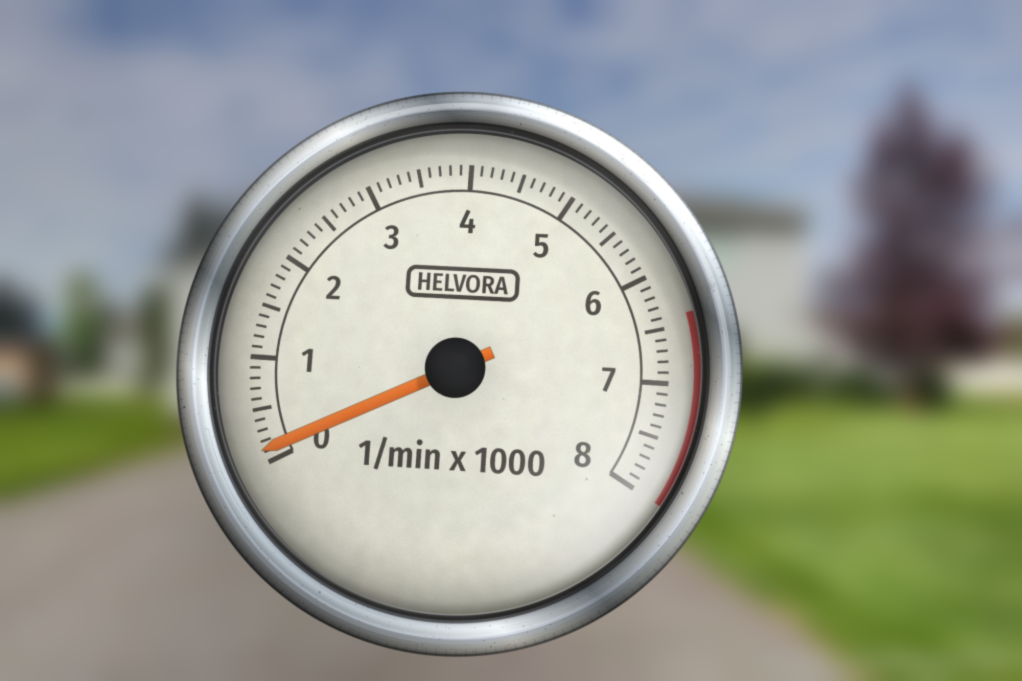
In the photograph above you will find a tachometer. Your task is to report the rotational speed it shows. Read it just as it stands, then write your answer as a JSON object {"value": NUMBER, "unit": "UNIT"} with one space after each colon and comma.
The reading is {"value": 100, "unit": "rpm"}
